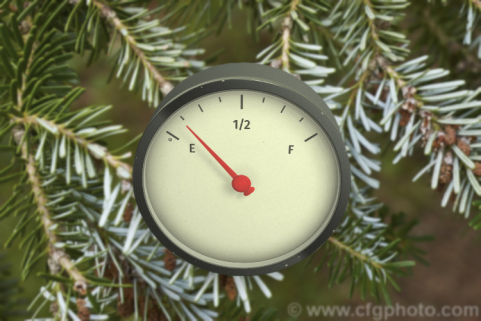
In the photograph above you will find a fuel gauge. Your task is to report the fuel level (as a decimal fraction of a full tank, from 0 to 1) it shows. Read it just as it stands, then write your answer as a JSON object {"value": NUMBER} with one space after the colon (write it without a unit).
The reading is {"value": 0.125}
